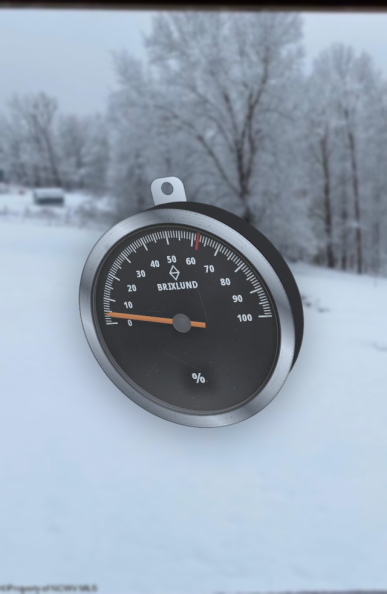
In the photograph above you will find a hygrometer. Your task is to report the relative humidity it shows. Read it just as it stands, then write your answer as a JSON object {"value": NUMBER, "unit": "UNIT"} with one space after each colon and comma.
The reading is {"value": 5, "unit": "%"}
